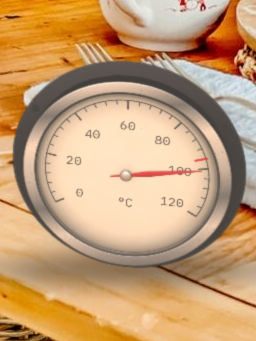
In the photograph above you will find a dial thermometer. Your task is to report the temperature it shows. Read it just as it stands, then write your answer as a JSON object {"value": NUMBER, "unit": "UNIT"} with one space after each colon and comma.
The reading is {"value": 100, "unit": "°C"}
